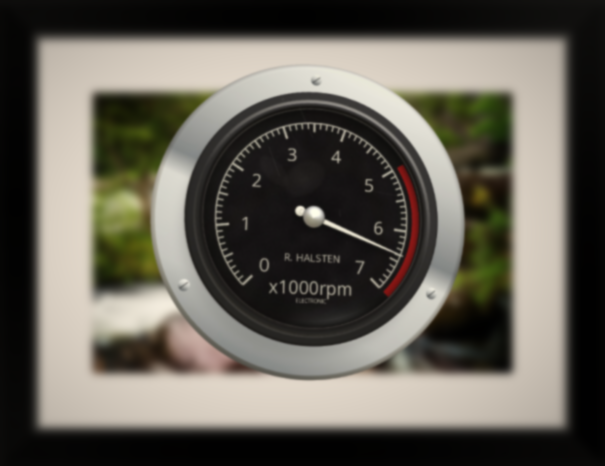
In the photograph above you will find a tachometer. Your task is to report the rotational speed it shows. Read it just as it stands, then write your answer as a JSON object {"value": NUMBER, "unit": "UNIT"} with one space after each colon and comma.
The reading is {"value": 6400, "unit": "rpm"}
